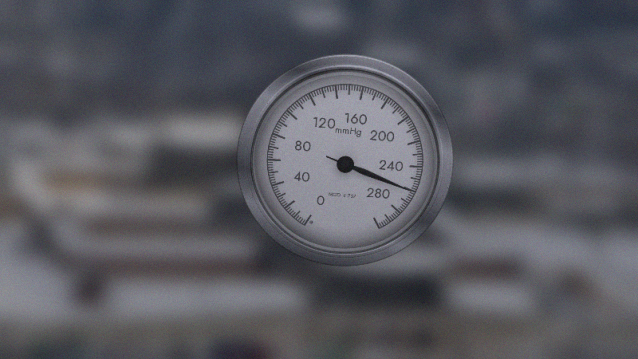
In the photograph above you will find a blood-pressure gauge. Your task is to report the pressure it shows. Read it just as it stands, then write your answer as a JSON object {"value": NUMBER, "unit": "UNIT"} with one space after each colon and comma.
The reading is {"value": 260, "unit": "mmHg"}
